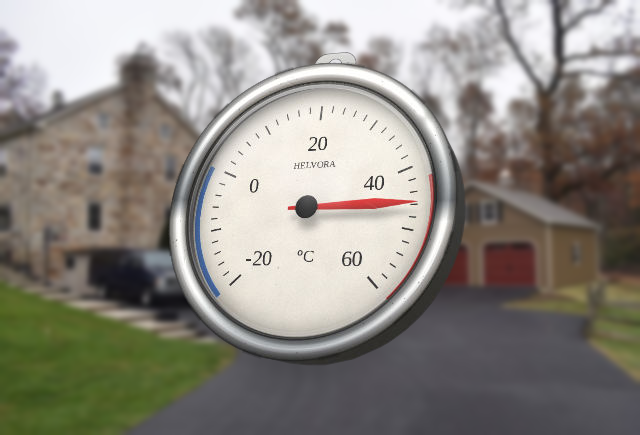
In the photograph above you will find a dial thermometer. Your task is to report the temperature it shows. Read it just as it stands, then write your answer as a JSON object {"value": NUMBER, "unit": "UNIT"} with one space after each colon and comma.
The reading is {"value": 46, "unit": "°C"}
